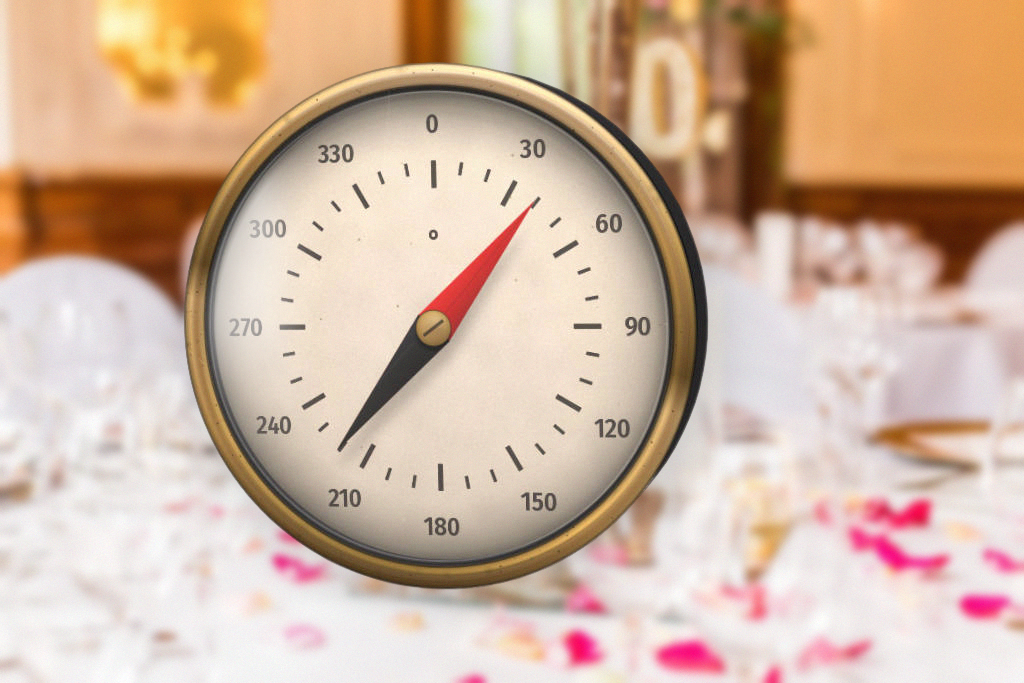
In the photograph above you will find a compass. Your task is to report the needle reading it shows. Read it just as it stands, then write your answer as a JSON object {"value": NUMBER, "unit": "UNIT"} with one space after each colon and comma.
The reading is {"value": 40, "unit": "°"}
